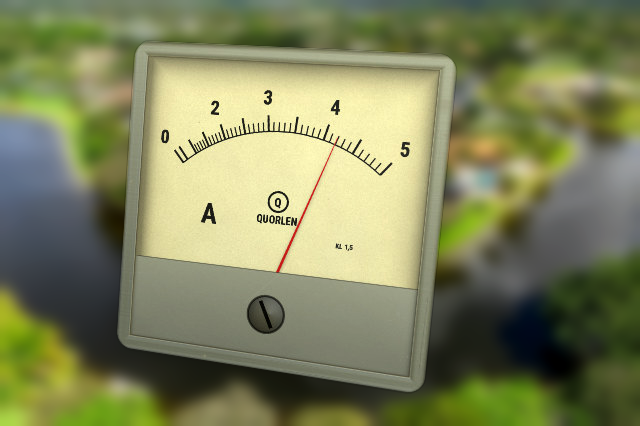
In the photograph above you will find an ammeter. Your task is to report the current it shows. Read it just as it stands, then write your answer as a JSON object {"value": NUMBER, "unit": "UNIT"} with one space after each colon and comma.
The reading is {"value": 4.2, "unit": "A"}
